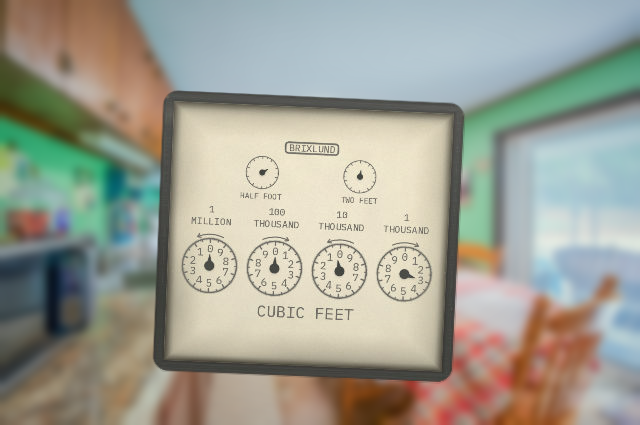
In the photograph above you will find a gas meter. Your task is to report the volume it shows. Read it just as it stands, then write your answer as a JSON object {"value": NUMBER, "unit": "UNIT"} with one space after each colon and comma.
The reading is {"value": 300, "unit": "ft³"}
